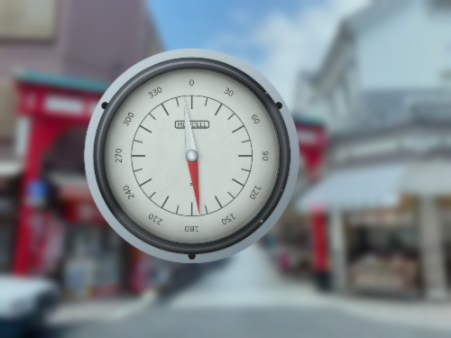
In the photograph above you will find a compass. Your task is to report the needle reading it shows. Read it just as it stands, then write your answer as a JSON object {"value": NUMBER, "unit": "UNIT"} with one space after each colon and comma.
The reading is {"value": 172.5, "unit": "°"}
